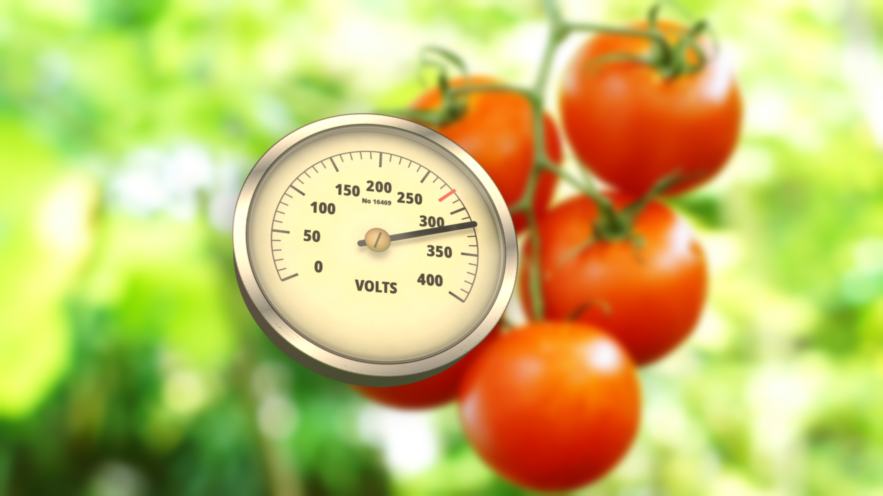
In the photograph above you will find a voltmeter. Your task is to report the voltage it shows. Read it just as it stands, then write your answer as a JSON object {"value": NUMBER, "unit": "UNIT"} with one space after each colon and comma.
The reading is {"value": 320, "unit": "V"}
